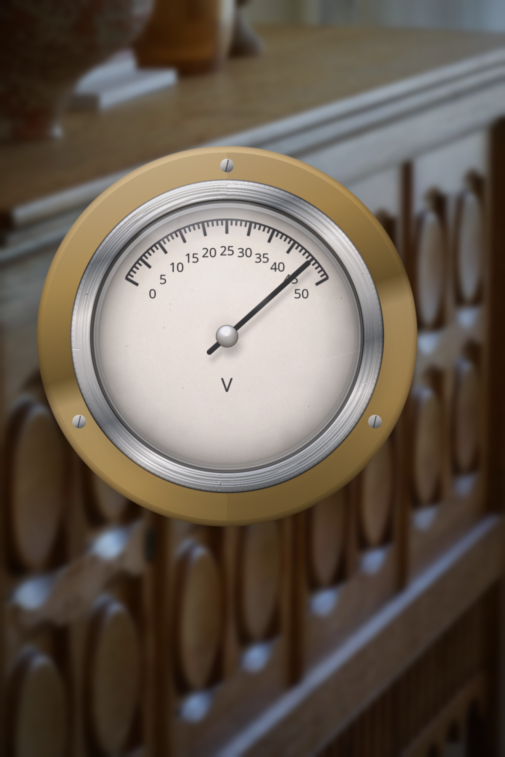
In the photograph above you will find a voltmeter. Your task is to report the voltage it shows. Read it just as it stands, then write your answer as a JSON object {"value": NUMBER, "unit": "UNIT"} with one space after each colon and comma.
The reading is {"value": 45, "unit": "V"}
